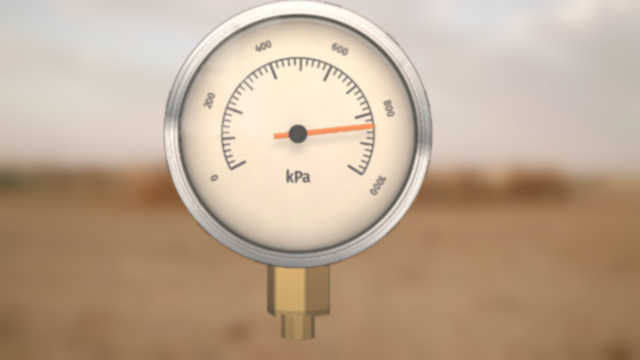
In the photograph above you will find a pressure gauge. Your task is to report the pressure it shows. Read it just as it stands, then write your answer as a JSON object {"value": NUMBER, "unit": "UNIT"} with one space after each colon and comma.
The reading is {"value": 840, "unit": "kPa"}
